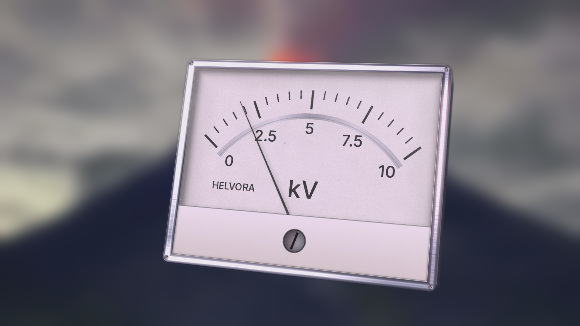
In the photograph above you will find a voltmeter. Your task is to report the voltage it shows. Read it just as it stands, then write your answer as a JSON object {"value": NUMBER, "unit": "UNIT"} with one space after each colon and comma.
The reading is {"value": 2, "unit": "kV"}
